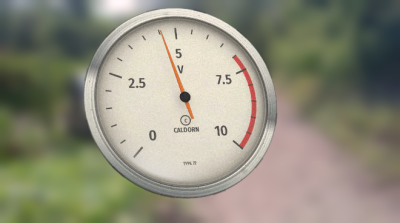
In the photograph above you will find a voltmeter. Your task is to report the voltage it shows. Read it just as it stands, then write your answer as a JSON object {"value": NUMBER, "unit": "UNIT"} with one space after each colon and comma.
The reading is {"value": 4.5, "unit": "V"}
